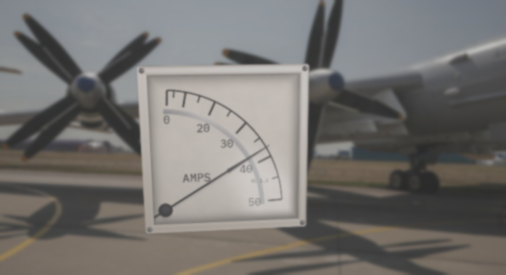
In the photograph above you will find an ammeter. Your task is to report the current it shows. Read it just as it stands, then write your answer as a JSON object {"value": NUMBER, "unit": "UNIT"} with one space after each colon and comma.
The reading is {"value": 37.5, "unit": "A"}
